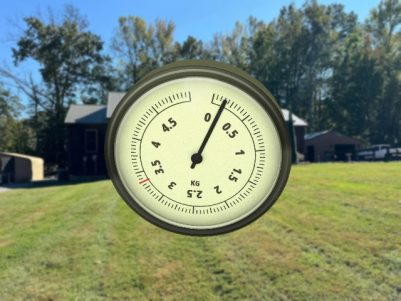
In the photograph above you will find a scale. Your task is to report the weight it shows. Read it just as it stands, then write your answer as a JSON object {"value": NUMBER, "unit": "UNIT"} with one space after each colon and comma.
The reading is {"value": 0.15, "unit": "kg"}
